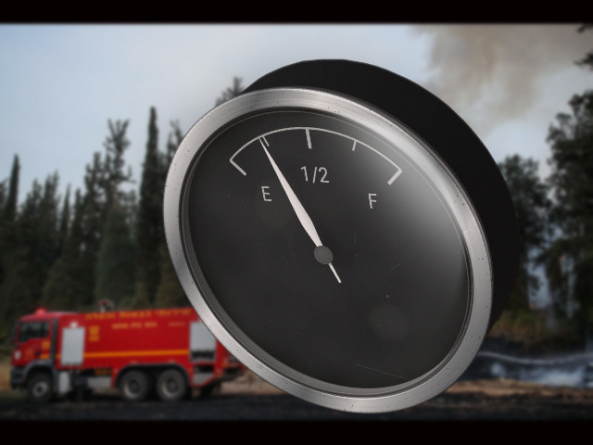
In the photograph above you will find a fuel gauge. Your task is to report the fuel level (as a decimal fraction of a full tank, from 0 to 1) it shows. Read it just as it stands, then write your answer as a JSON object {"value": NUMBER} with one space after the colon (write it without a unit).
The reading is {"value": 0.25}
